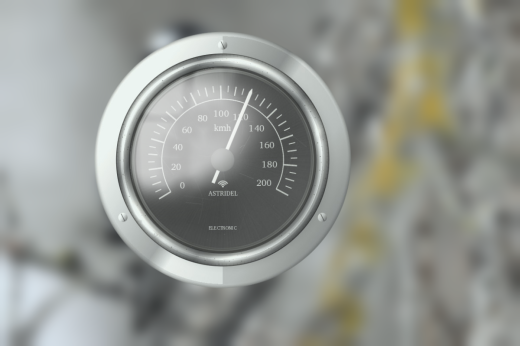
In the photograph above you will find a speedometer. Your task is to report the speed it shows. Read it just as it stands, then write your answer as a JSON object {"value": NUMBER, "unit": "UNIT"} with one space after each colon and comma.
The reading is {"value": 120, "unit": "km/h"}
